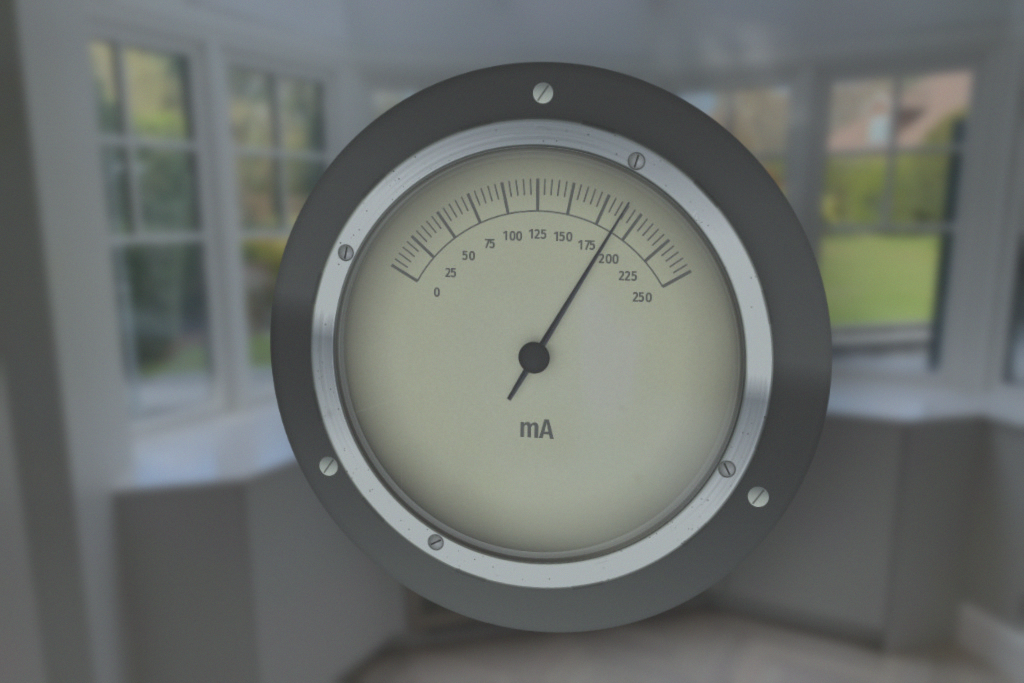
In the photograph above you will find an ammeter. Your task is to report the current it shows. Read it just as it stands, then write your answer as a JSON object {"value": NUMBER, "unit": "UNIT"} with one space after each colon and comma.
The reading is {"value": 190, "unit": "mA"}
